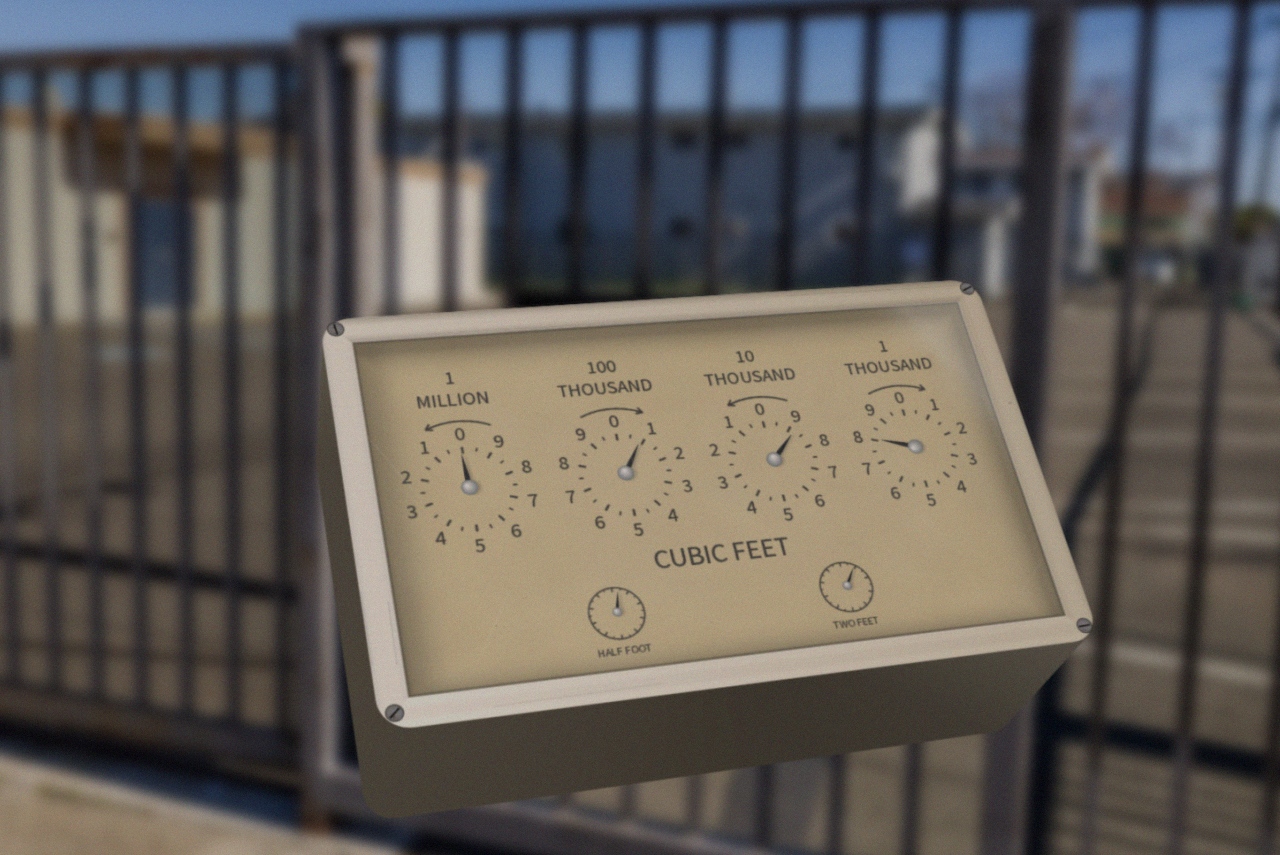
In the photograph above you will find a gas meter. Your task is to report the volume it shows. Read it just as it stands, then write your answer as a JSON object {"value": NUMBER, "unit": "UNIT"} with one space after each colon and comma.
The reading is {"value": 8800, "unit": "ft³"}
